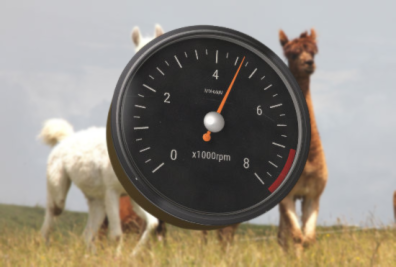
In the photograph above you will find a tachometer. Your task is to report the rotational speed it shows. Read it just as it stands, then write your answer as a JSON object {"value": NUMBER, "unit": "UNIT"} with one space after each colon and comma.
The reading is {"value": 4625, "unit": "rpm"}
